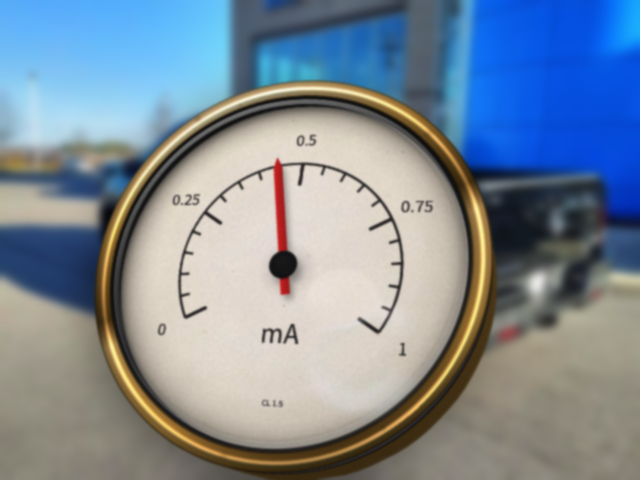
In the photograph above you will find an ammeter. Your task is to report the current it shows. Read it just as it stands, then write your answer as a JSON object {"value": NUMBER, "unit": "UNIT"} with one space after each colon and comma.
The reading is {"value": 0.45, "unit": "mA"}
